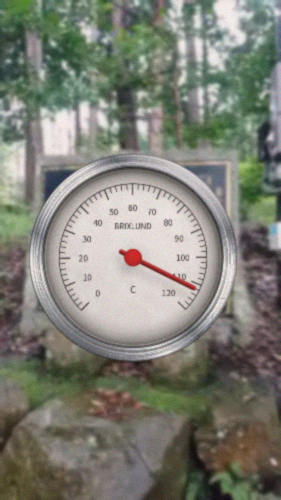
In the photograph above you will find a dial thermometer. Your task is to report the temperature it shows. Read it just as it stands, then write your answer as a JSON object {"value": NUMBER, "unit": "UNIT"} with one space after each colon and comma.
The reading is {"value": 112, "unit": "°C"}
